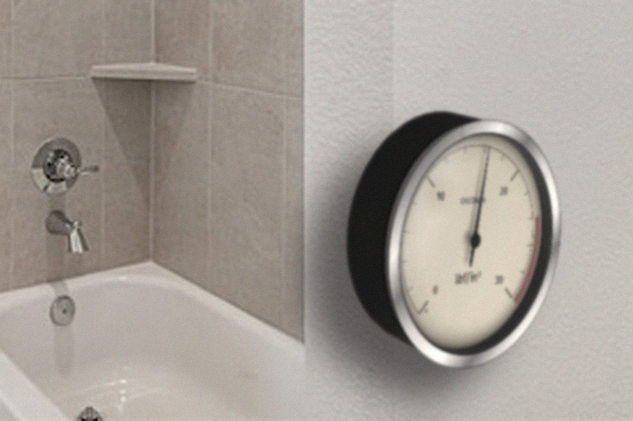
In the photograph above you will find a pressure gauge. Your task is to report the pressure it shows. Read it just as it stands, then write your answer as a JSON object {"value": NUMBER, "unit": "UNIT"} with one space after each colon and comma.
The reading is {"value": 16, "unit": "psi"}
